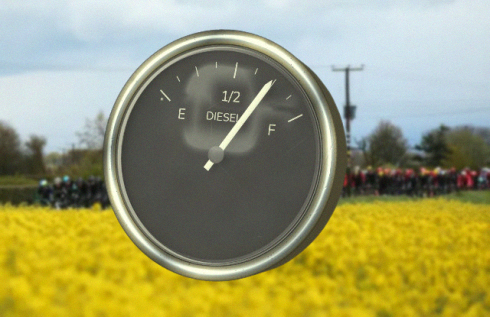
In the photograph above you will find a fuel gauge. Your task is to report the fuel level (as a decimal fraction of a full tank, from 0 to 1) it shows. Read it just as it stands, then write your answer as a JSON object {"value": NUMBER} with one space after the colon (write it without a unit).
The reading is {"value": 0.75}
